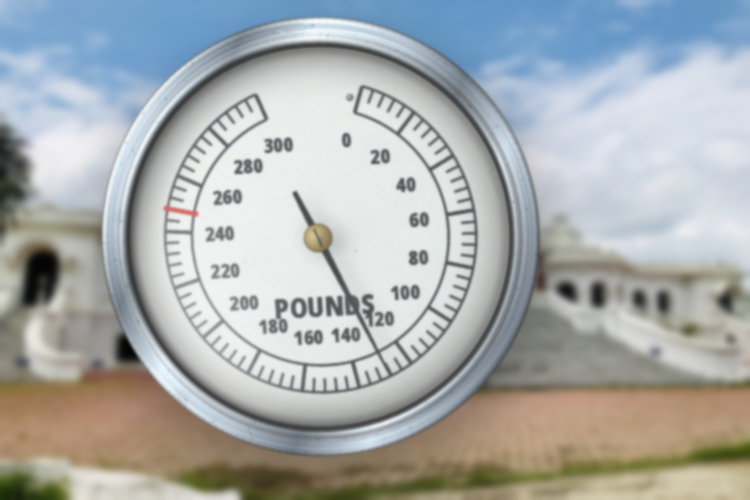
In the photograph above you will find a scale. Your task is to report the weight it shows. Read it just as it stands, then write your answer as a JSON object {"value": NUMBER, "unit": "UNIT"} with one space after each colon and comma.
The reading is {"value": 128, "unit": "lb"}
